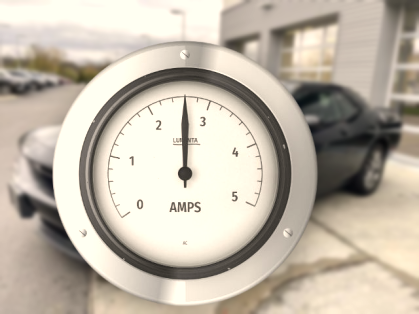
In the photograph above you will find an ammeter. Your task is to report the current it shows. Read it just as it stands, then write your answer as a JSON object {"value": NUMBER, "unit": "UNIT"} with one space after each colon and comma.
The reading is {"value": 2.6, "unit": "A"}
